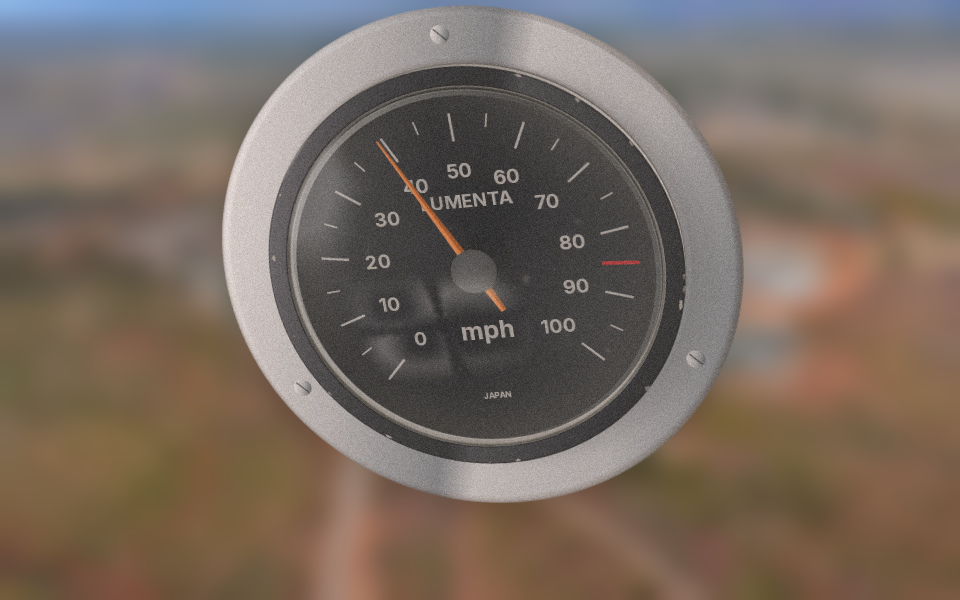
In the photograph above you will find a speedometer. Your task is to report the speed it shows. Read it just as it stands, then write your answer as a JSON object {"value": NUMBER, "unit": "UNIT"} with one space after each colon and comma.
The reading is {"value": 40, "unit": "mph"}
